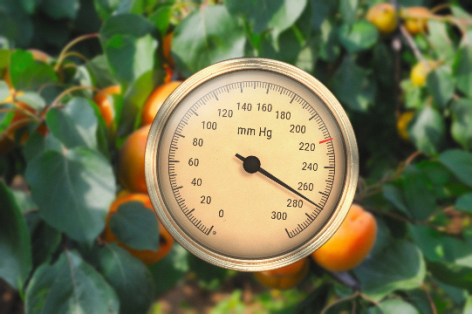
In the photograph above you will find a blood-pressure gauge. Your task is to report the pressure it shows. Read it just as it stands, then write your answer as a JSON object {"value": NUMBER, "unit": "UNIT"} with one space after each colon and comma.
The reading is {"value": 270, "unit": "mmHg"}
